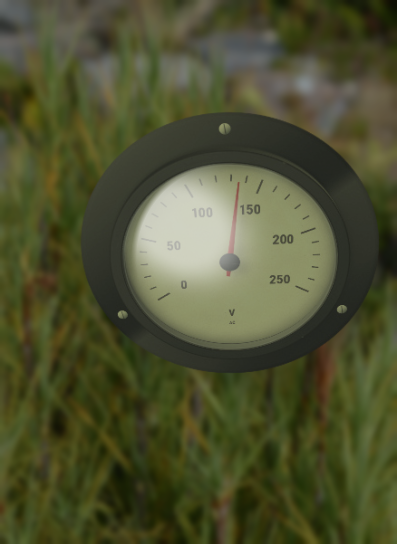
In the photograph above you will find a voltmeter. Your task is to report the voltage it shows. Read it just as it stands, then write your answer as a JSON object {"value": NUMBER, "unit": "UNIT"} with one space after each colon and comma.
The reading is {"value": 135, "unit": "V"}
